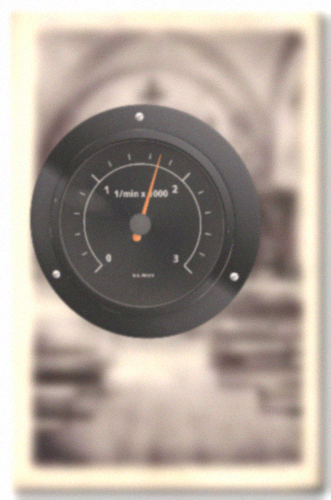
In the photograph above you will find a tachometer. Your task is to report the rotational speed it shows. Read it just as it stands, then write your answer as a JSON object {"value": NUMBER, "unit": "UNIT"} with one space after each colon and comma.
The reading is {"value": 1700, "unit": "rpm"}
